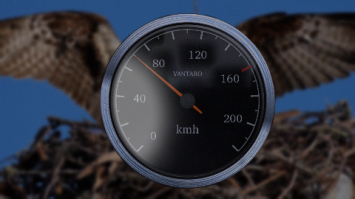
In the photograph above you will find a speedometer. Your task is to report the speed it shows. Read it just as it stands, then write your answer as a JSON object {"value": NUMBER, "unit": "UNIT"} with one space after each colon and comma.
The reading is {"value": 70, "unit": "km/h"}
